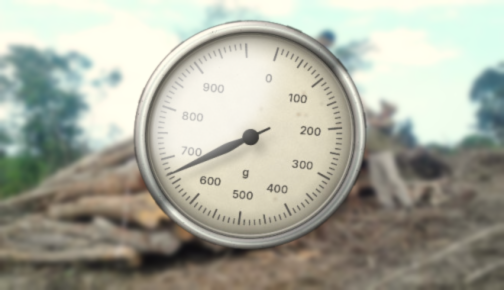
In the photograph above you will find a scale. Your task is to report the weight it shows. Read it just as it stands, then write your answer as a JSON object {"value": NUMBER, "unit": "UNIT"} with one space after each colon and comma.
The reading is {"value": 670, "unit": "g"}
